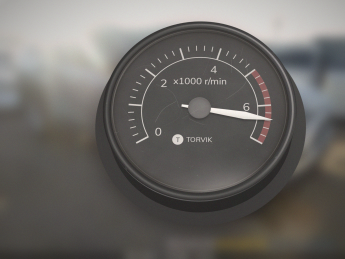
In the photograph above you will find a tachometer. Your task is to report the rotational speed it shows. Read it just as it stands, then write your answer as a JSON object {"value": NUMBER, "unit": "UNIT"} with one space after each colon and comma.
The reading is {"value": 6400, "unit": "rpm"}
